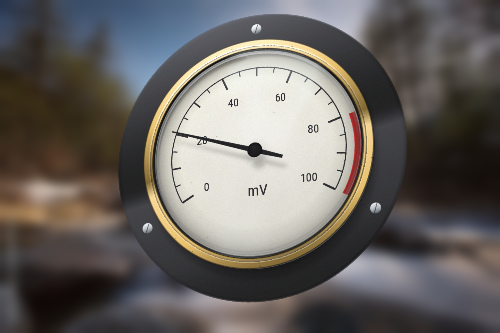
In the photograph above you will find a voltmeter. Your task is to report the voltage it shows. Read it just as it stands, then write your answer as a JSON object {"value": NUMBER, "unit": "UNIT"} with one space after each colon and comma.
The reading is {"value": 20, "unit": "mV"}
